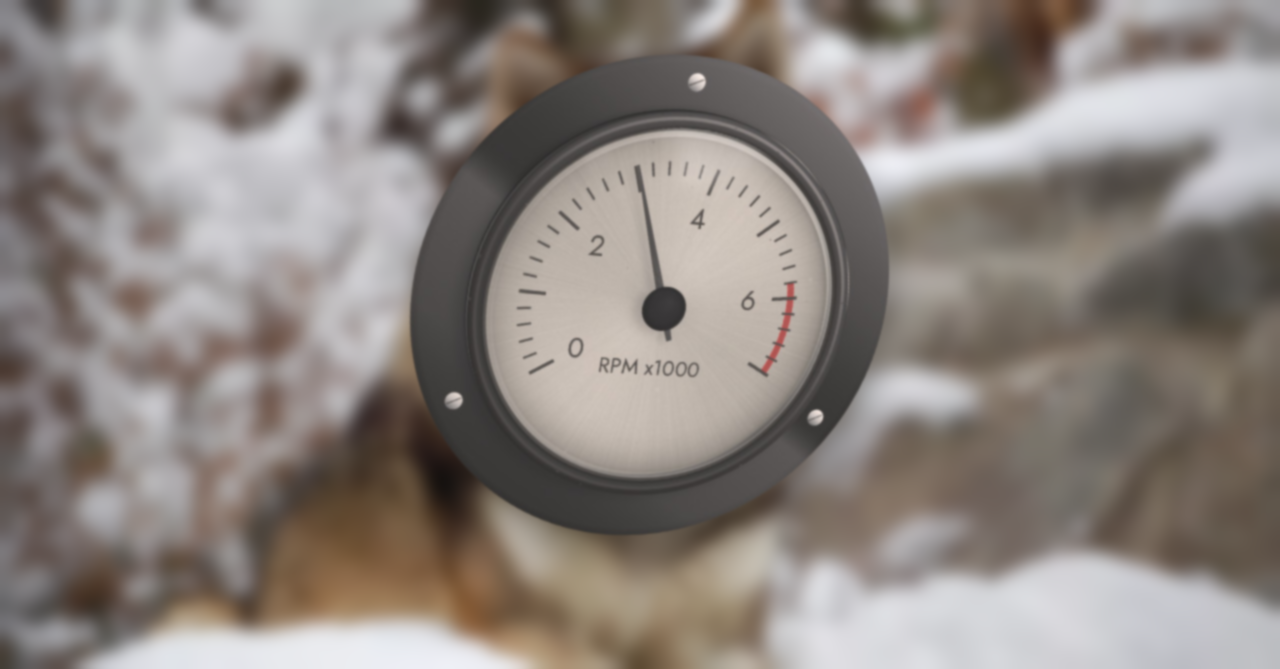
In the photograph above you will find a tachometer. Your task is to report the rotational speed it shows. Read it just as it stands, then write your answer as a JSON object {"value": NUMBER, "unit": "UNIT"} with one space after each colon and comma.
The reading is {"value": 3000, "unit": "rpm"}
